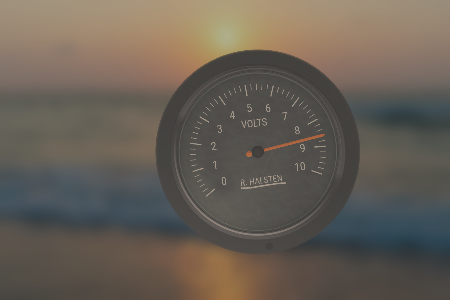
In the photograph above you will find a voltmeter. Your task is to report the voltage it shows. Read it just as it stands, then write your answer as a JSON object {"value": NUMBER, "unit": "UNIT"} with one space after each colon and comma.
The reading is {"value": 8.6, "unit": "V"}
